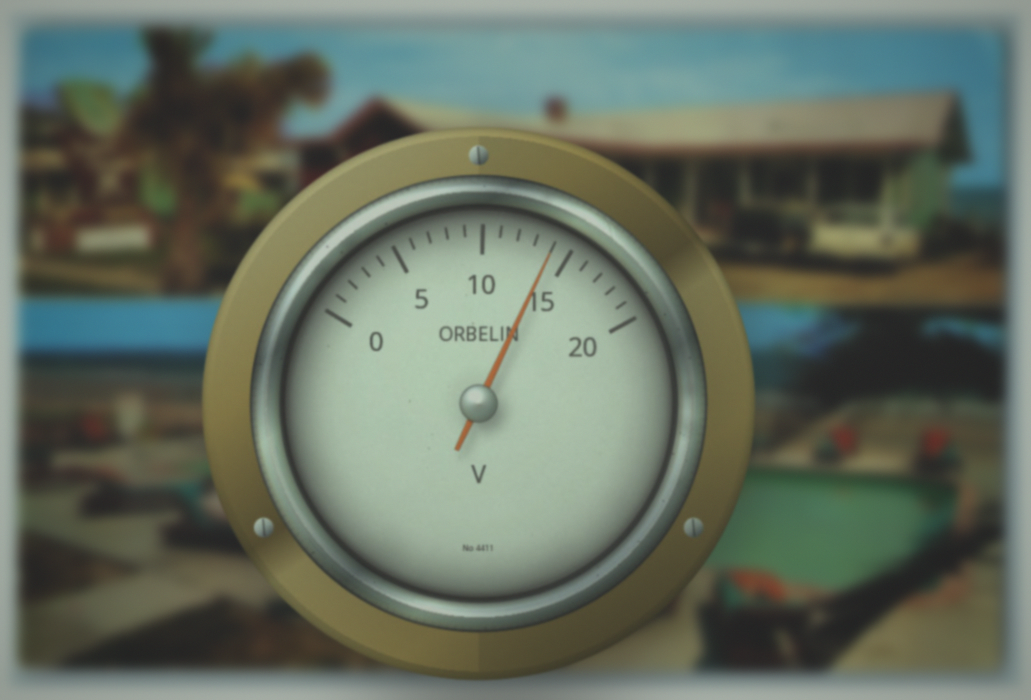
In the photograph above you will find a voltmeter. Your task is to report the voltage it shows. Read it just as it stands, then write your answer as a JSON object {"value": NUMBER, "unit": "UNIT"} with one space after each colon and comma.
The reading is {"value": 14, "unit": "V"}
